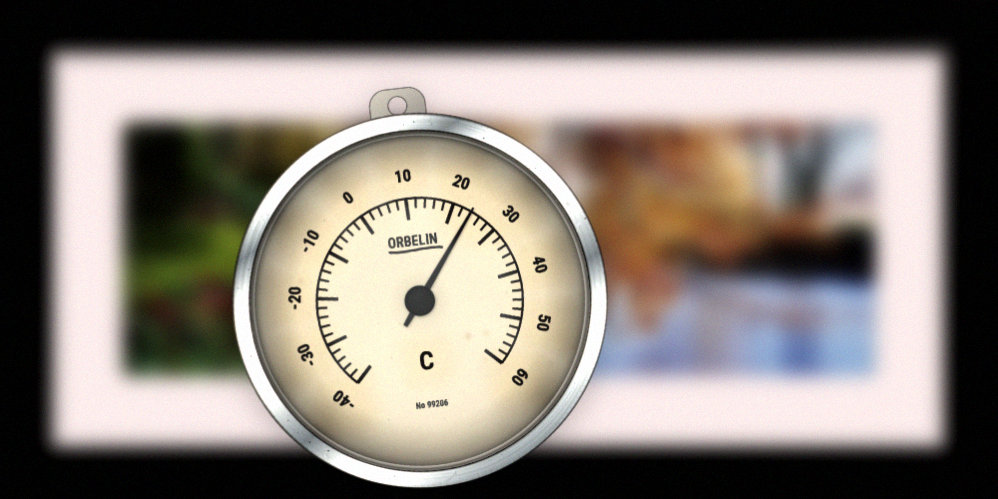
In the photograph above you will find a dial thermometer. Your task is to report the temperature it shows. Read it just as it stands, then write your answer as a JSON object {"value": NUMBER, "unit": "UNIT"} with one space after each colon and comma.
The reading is {"value": 24, "unit": "°C"}
